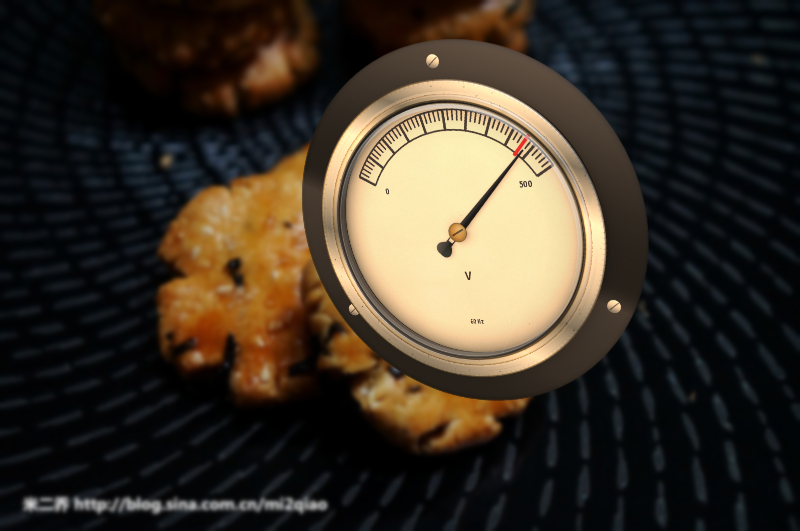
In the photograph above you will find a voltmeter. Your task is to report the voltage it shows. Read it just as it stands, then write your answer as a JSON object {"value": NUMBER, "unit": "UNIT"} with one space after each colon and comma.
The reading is {"value": 440, "unit": "V"}
